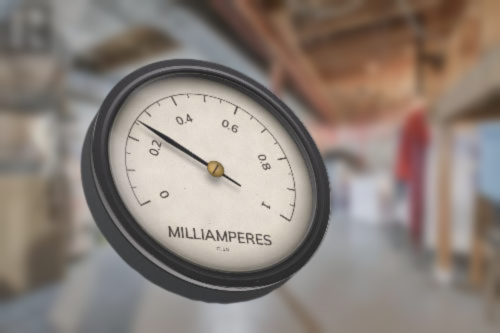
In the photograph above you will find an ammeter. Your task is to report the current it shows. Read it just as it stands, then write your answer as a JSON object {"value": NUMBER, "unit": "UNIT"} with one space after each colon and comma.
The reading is {"value": 0.25, "unit": "mA"}
